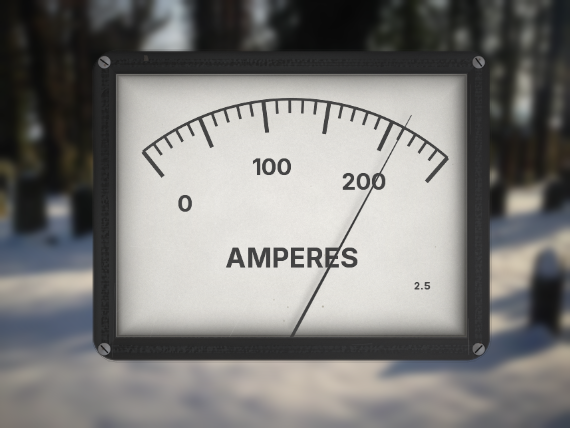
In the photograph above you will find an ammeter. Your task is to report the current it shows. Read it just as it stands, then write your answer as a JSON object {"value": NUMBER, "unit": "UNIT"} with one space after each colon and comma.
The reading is {"value": 210, "unit": "A"}
